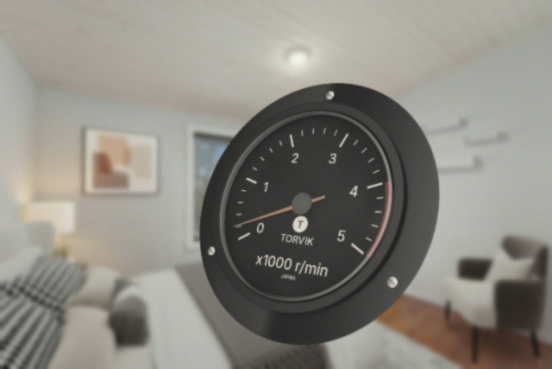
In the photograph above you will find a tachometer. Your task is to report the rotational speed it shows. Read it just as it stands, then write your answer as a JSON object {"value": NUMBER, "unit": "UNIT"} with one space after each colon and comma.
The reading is {"value": 200, "unit": "rpm"}
